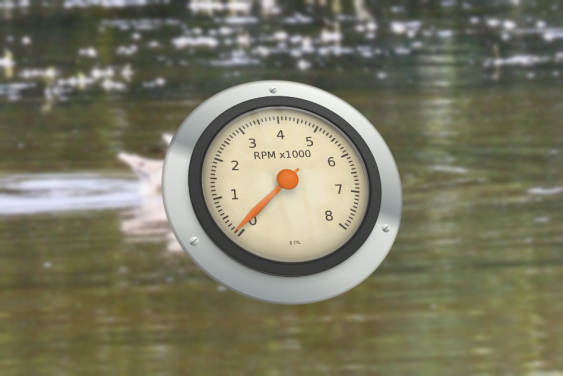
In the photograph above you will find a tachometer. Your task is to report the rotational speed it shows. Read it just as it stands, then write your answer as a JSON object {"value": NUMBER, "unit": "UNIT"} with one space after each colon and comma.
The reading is {"value": 100, "unit": "rpm"}
